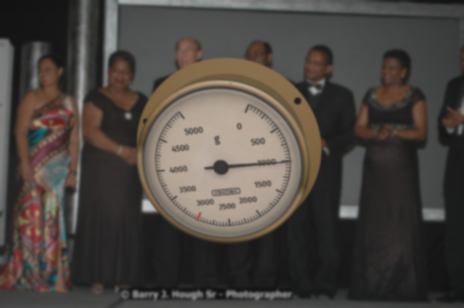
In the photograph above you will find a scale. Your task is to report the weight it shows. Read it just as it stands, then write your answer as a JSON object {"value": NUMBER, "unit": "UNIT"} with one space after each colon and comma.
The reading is {"value": 1000, "unit": "g"}
